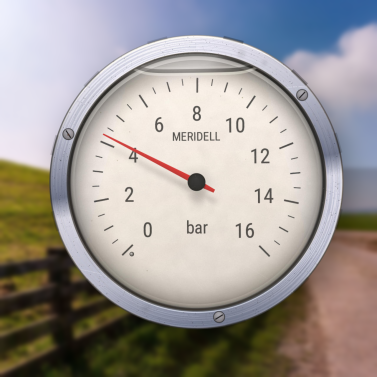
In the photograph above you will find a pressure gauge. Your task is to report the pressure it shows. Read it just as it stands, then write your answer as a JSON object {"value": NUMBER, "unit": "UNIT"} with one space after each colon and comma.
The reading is {"value": 4.25, "unit": "bar"}
